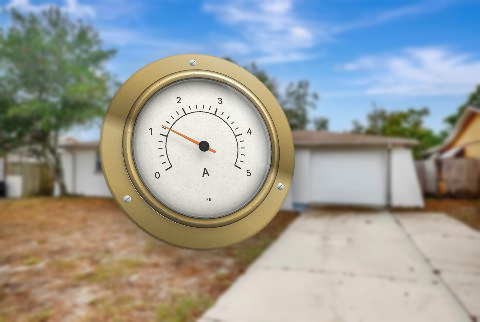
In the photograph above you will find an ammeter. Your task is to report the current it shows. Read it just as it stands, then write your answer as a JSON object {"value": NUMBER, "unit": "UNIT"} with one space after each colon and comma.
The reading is {"value": 1.2, "unit": "A"}
